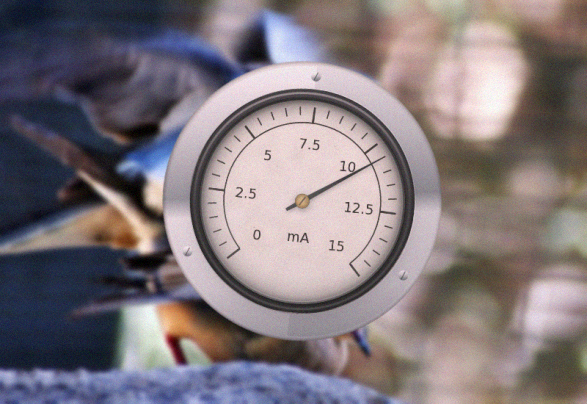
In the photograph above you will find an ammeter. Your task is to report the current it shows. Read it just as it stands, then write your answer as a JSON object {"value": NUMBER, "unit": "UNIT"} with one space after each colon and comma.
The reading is {"value": 10.5, "unit": "mA"}
